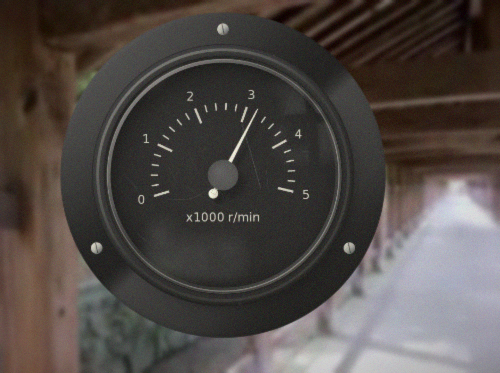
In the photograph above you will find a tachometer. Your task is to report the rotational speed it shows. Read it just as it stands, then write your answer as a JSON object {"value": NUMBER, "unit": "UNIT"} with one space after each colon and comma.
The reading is {"value": 3200, "unit": "rpm"}
